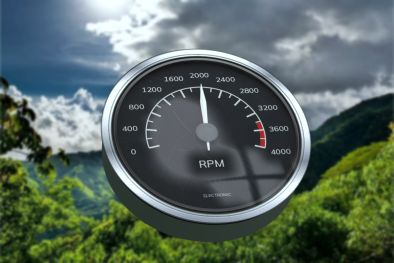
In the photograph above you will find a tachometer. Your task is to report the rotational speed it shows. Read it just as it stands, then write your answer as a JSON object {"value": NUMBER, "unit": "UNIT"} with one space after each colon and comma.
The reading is {"value": 2000, "unit": "rpm"}
